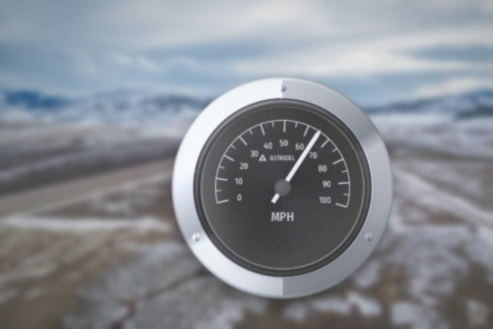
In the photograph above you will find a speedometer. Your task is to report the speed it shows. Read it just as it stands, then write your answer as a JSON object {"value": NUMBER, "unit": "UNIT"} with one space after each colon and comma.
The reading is {"value": 65, "unit": "mph"}
